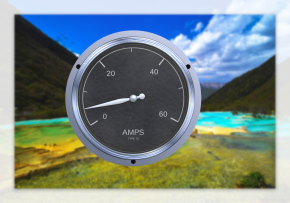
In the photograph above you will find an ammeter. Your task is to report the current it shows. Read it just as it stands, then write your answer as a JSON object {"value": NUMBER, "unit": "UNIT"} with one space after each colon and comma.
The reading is {"value": 5, "unit": "A"}
